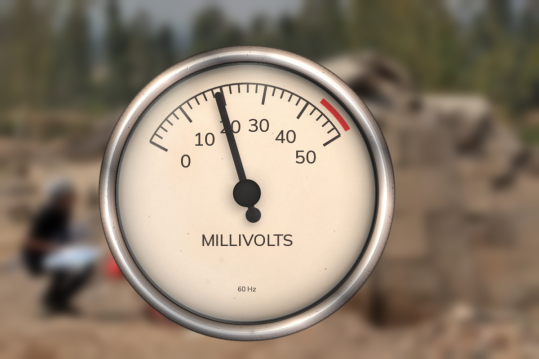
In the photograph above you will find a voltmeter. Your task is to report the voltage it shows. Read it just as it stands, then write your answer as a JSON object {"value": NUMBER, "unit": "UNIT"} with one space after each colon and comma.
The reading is {"value": 19, "unit": "mV"}
